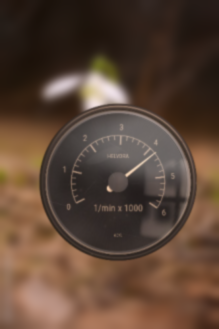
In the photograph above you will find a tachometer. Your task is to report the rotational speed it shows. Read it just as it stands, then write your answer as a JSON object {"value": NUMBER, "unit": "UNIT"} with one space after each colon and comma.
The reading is {"value": 4200, "unit": "rpm"}
